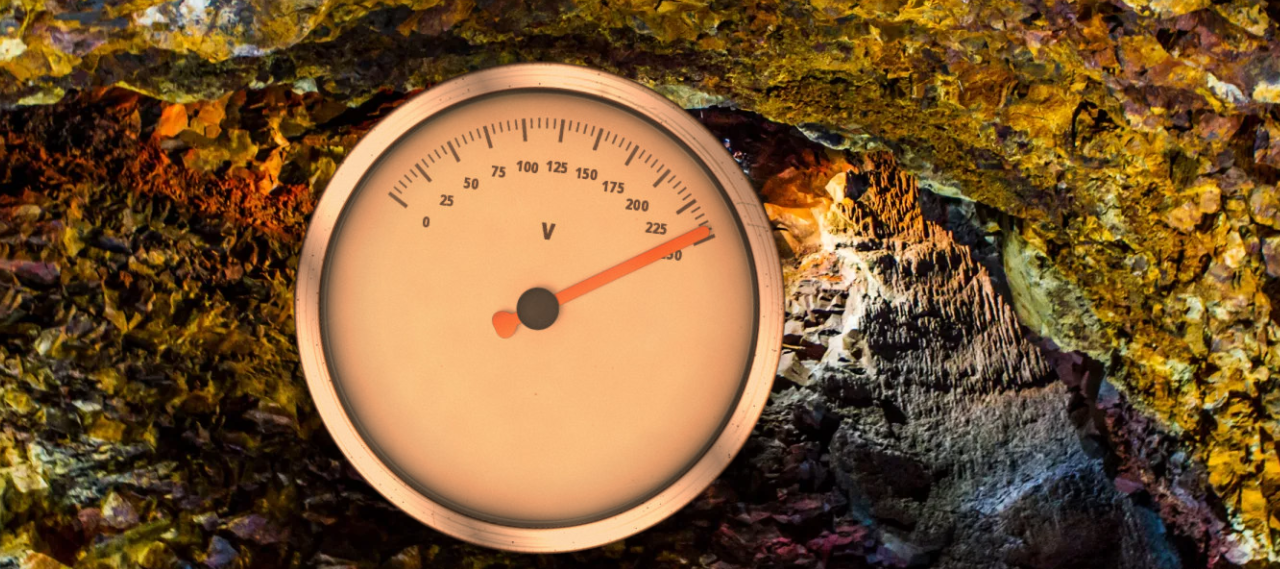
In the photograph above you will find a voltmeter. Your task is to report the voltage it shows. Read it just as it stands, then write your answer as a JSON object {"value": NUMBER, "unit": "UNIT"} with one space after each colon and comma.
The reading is {"value": 245, "unit": "V"}
